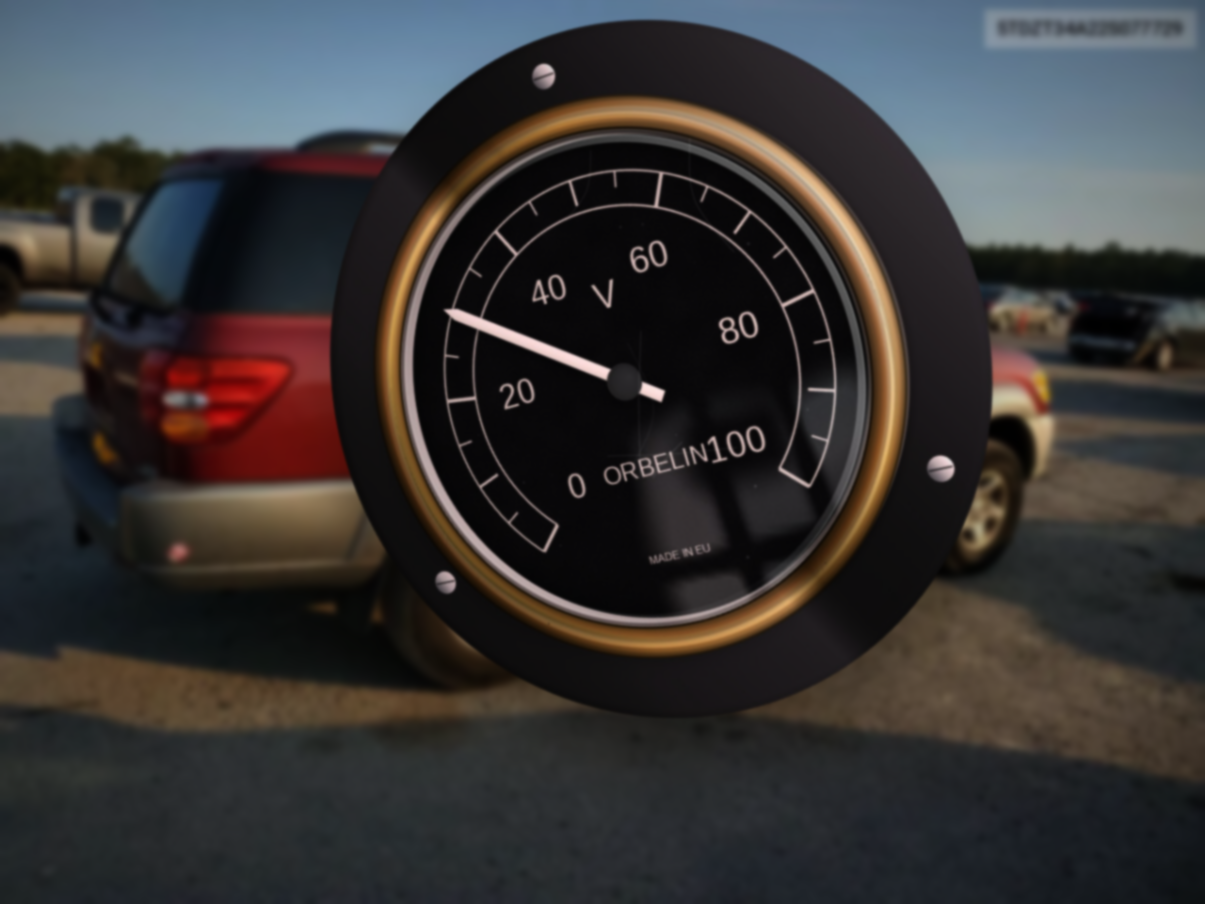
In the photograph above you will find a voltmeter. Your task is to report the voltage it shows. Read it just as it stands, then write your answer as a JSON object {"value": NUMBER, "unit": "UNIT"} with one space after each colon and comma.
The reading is {"value": 30, "unit": "V"}
